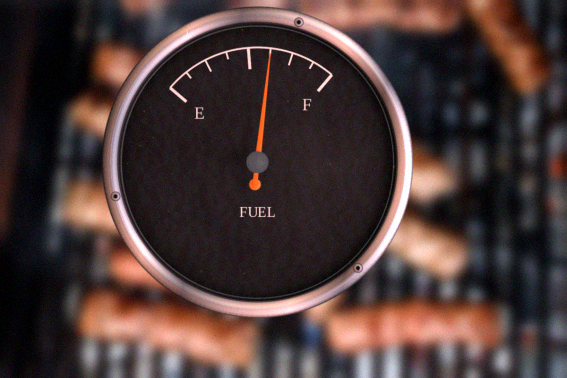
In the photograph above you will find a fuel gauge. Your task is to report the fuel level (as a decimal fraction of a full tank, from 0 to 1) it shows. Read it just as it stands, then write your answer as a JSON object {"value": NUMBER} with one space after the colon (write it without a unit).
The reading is {"value": 0.625}
